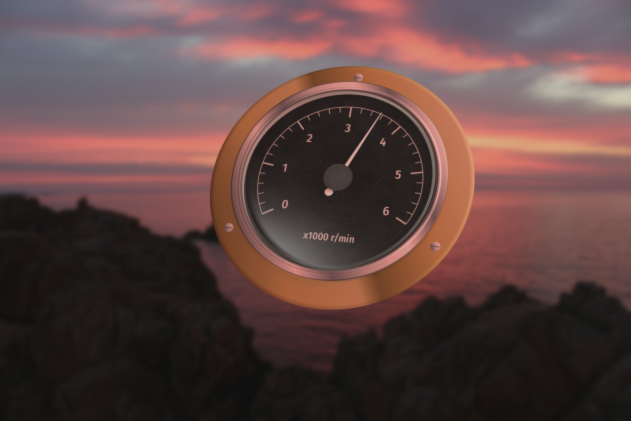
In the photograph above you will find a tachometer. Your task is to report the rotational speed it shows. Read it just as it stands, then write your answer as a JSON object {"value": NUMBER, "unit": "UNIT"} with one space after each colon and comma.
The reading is {"value": 3600, "unit": "rpm"}
